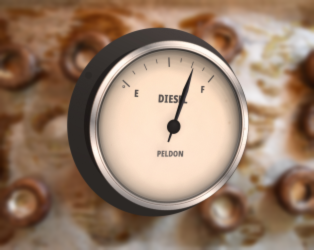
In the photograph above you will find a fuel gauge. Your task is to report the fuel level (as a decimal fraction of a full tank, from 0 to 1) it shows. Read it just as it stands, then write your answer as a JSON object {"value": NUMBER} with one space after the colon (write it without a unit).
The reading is {"value": 0.75}
